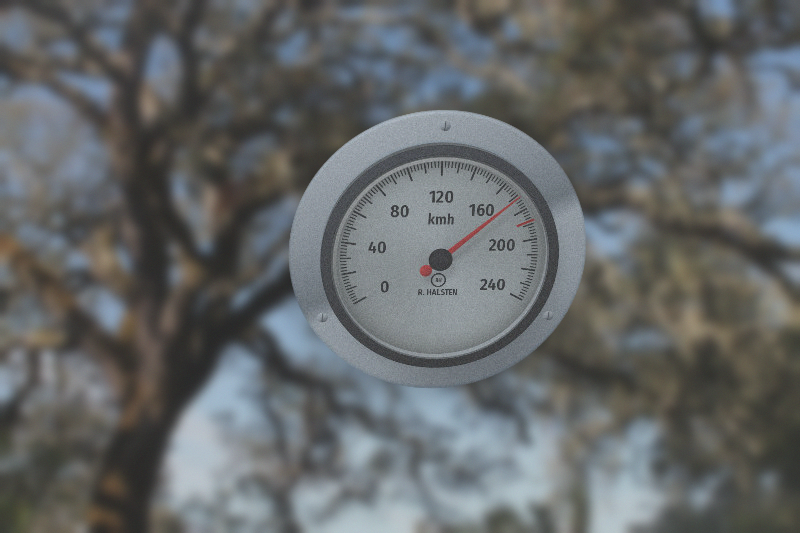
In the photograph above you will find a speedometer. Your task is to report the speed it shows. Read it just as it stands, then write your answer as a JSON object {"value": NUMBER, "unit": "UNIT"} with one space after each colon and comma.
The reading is {"value": 170, "unit": "km/h"}
